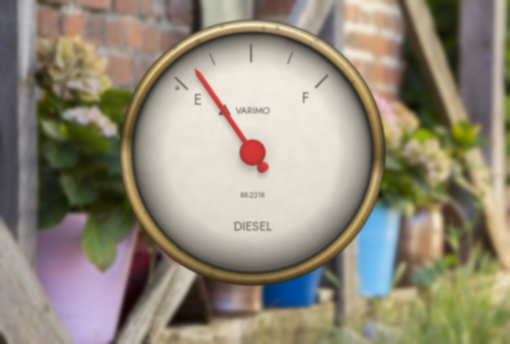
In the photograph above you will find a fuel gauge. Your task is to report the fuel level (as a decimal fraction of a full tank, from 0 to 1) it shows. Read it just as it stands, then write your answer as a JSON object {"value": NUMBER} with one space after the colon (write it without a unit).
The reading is {"value": 0.125}
